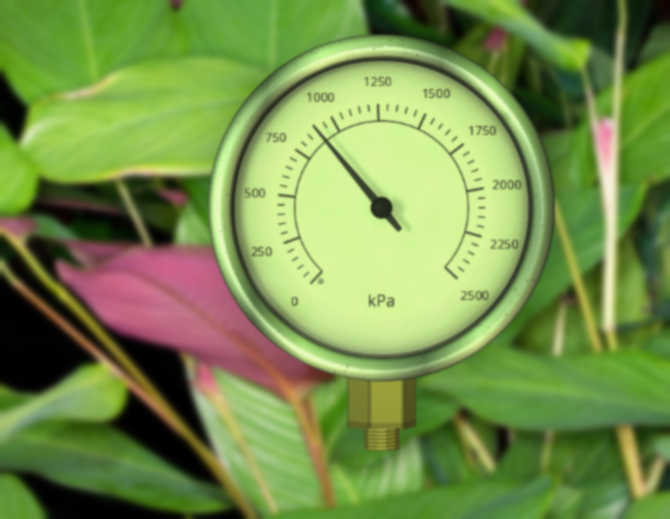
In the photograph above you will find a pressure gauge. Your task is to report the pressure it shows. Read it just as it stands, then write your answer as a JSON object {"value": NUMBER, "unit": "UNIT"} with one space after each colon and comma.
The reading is {"value": 900, "unit": "kPa"}
